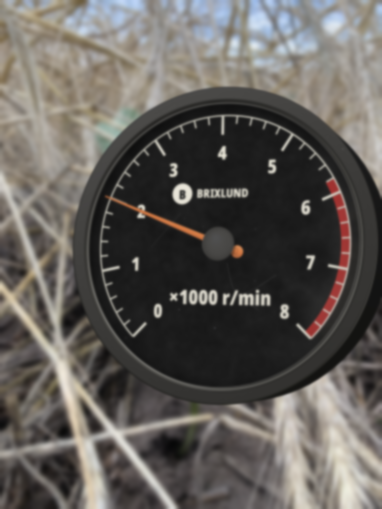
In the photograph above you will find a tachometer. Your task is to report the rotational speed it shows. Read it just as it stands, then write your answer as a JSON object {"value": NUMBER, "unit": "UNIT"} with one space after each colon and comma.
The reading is {"value": 2000, "unit": "rpm"}
